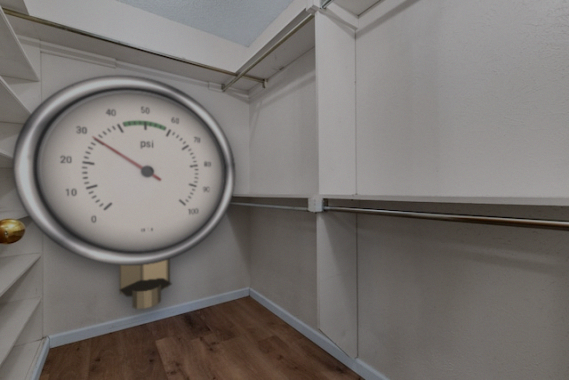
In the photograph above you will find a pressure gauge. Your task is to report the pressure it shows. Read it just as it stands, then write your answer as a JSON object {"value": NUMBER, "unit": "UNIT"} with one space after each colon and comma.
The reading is {"value": 30, "unit": "psi"}
